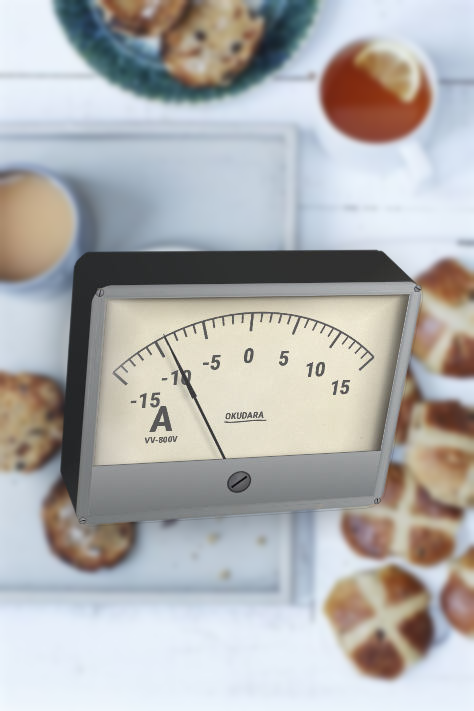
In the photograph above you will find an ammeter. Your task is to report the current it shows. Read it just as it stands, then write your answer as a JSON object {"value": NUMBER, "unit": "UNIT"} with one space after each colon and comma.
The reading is {"value": -9, "unit": "A"}
